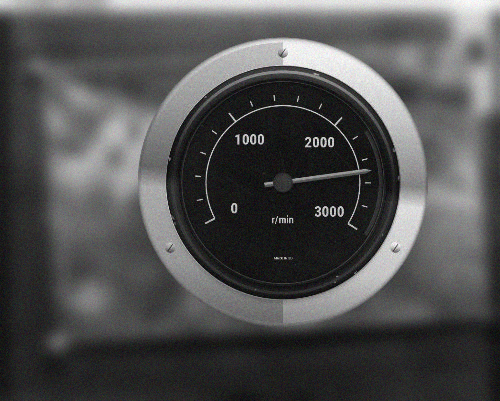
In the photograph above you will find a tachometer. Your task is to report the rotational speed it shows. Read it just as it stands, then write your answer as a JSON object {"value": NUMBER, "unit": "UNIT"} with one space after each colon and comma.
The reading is {"value": 2500, "unit": "rpm"}
